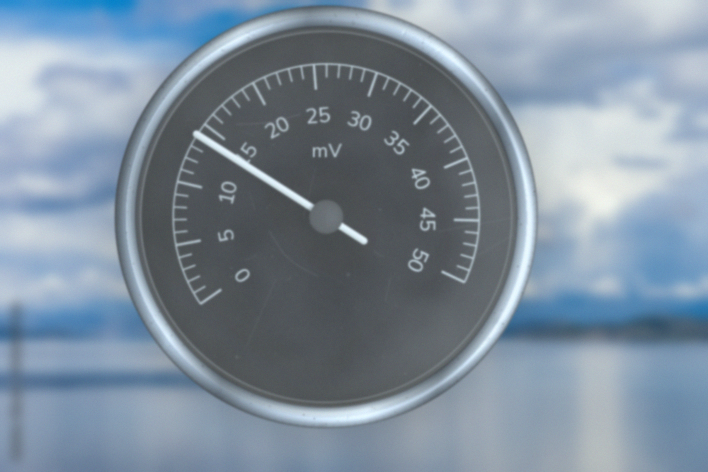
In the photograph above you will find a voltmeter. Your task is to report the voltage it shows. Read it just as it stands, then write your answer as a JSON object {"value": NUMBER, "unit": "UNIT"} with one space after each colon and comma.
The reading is {"value": 14, "unit": "mV"}
